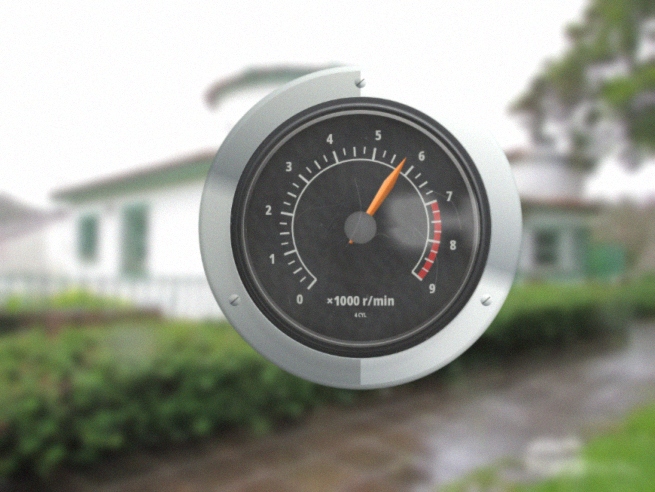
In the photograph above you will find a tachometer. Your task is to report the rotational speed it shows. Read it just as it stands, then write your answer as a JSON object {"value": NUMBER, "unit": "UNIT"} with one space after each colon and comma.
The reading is {"value": 5750, "unit": "rpm"}
